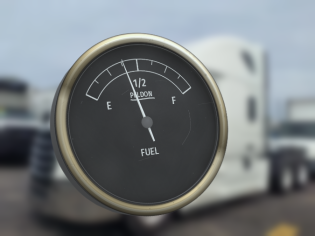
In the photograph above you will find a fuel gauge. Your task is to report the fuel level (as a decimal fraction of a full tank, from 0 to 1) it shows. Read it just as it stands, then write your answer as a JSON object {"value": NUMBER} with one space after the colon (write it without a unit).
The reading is {"value": 0.375}
